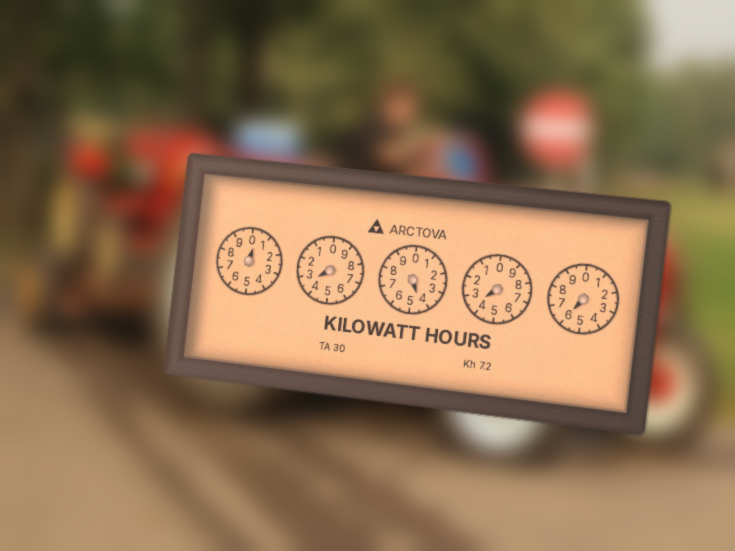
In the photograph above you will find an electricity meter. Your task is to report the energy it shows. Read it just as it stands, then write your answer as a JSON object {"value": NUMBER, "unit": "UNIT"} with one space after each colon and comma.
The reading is {"value": 3436, "unit": "kWh"}
